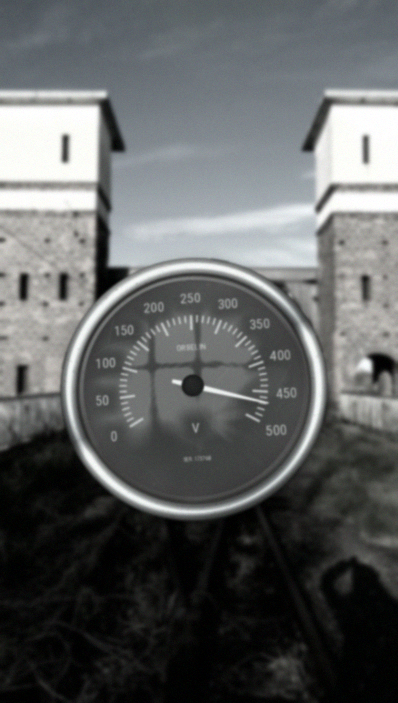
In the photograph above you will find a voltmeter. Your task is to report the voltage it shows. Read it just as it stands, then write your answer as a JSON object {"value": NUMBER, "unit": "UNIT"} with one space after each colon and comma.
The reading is {"value": 470, "unit": "V"}
